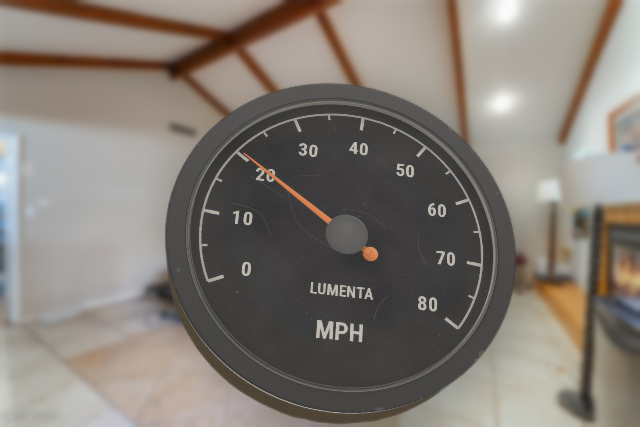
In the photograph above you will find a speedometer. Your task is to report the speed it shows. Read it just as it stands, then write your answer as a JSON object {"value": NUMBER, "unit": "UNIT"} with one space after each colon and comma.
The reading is {"value": 20, "unit": "mph"}
